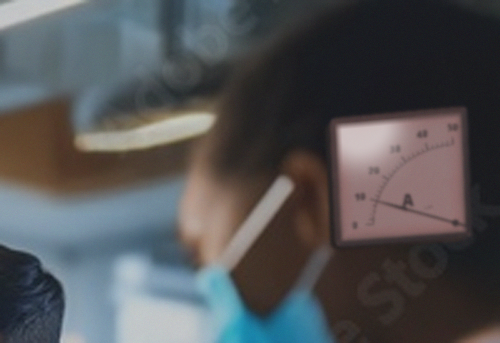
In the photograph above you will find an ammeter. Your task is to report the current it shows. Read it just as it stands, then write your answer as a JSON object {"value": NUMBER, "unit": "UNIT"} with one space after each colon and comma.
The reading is {"value": 10, "unit": "A"}
